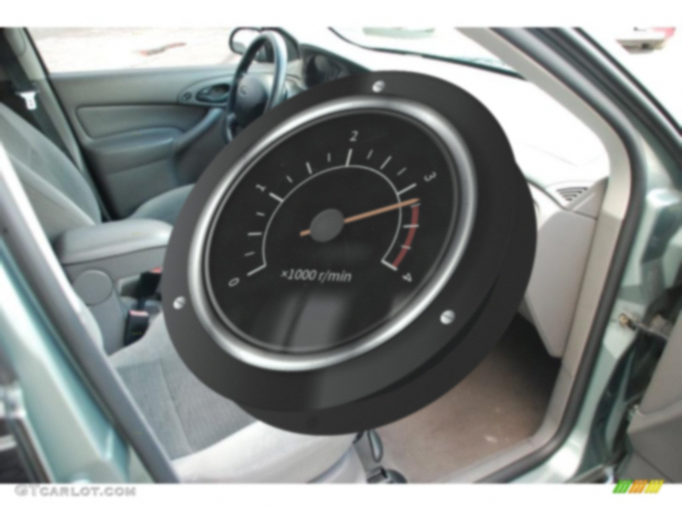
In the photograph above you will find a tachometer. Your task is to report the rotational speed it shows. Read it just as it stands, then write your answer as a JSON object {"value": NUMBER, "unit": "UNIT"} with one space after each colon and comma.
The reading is {"value": 3250, "unit": "rpm"}
